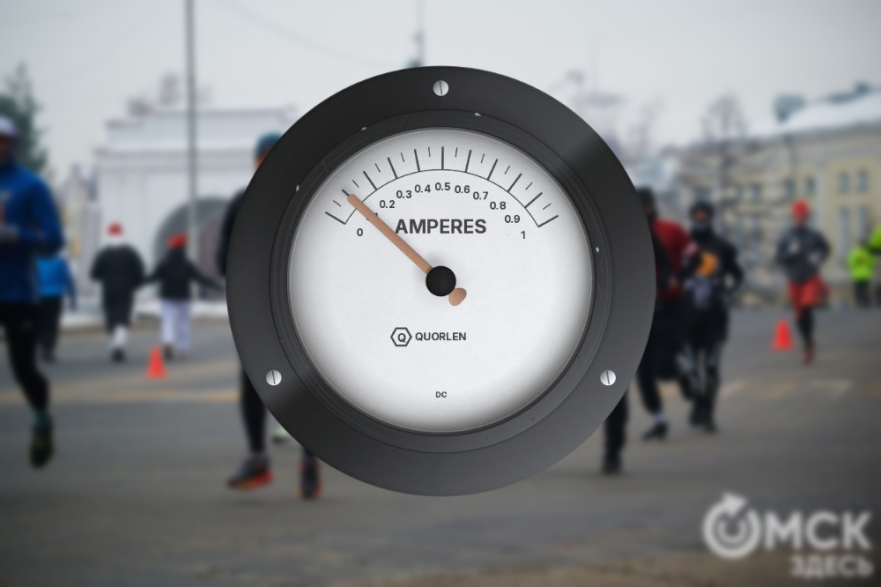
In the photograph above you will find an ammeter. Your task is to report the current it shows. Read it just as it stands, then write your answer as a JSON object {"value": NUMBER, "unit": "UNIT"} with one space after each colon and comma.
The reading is {"value": 0.1, "unit": "A"}
